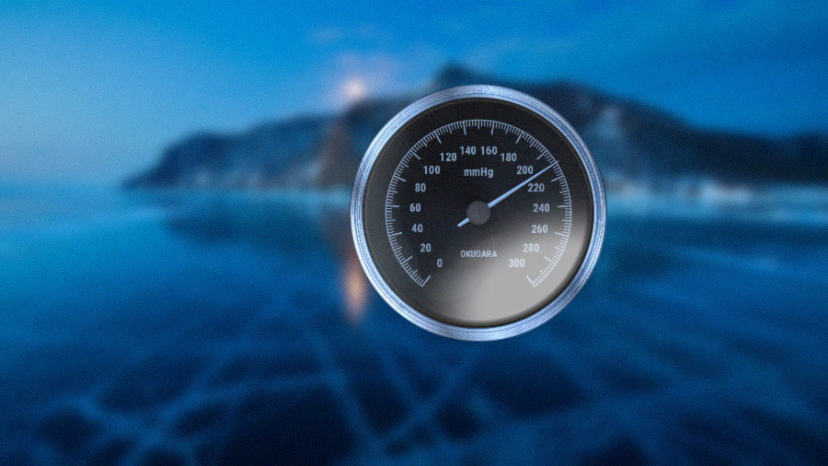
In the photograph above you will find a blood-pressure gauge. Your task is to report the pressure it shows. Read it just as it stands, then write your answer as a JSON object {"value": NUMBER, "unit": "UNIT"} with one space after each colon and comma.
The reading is {"value": 210, "unit": "mmHg"}
